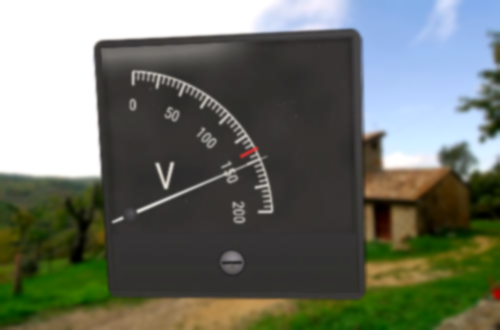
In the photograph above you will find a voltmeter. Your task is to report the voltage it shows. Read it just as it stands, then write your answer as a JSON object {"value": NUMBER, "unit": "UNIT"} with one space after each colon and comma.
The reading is {"value": 150, "unit": "V"}
